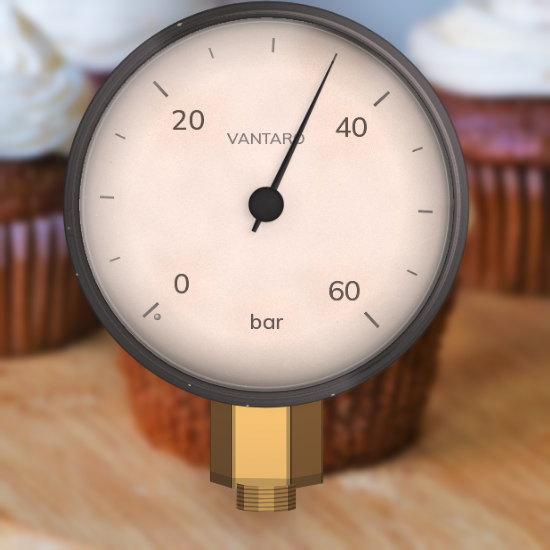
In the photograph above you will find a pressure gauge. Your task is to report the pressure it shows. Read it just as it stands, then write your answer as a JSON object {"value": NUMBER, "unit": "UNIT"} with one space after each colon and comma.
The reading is {"value": 35, "unit": "bar"}
